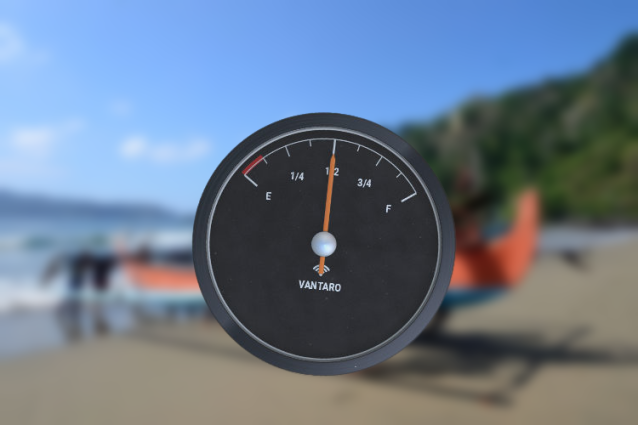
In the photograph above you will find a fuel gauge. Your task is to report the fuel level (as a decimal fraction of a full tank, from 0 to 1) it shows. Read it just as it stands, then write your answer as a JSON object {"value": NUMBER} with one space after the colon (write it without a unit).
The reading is {"value": 0.5}
